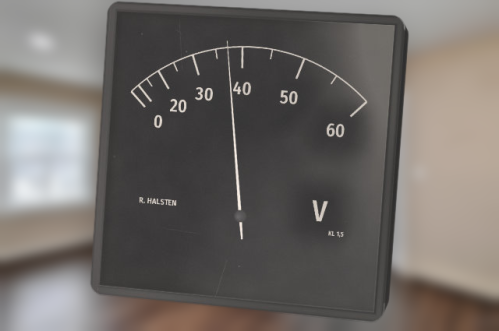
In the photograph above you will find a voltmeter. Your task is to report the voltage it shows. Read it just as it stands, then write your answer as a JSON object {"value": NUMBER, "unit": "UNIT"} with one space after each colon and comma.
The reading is {"value": 37.5, "unit": "V"}
